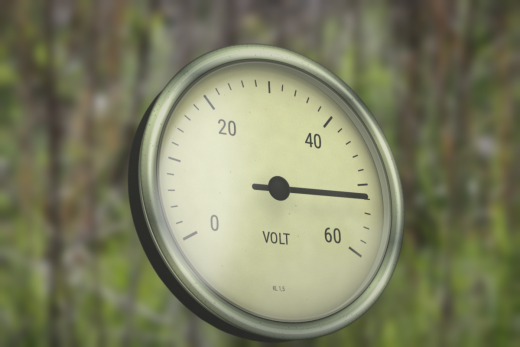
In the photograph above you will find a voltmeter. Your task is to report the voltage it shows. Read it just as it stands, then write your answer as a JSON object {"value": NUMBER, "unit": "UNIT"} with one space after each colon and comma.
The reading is {"value": 52, "unit": "V"}
